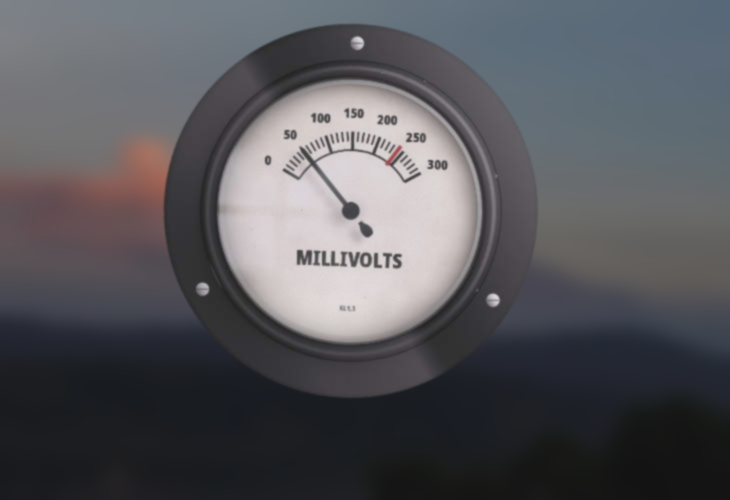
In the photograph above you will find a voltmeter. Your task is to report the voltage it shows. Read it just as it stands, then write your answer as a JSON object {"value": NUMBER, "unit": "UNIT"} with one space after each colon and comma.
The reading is {"value": 50, "unit": "mV"}
